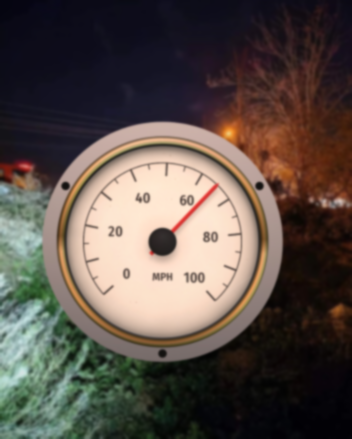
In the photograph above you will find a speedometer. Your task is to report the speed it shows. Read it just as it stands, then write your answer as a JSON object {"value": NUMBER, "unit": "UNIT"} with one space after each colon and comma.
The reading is {"value": 65, "unit": "mph"}
